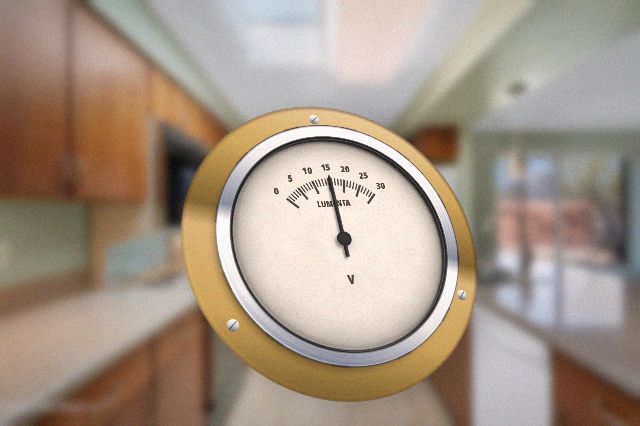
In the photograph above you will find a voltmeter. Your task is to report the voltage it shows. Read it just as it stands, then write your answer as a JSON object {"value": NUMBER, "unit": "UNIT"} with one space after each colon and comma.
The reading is {"value": 15, "unit": "V"}
